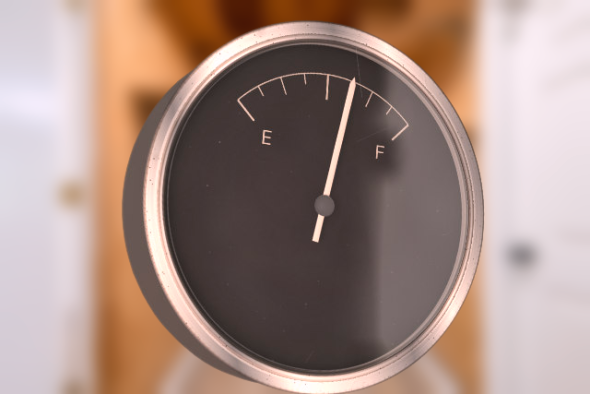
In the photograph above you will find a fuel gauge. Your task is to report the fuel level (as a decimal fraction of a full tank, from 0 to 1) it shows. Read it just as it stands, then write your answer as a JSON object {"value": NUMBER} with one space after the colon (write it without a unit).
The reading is {"value": 0.625}
